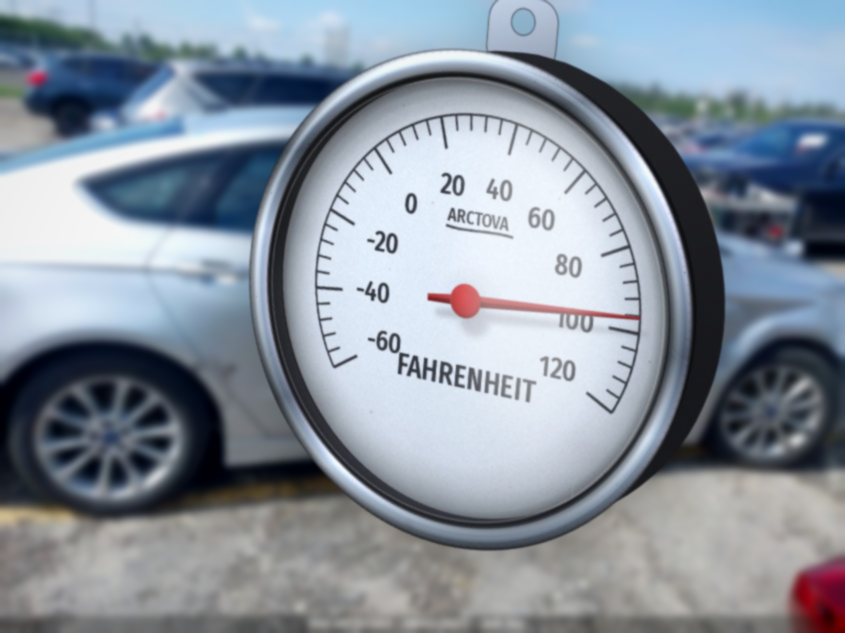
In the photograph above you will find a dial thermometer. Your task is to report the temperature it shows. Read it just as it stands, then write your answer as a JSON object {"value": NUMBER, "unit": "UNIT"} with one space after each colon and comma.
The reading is {"value": 96, "unit": "°F"}
